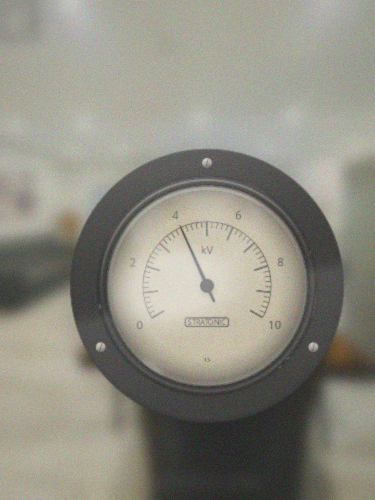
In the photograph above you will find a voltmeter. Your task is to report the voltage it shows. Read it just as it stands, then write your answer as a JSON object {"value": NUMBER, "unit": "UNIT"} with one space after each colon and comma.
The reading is {"value": 4, "unit": "kV"}
